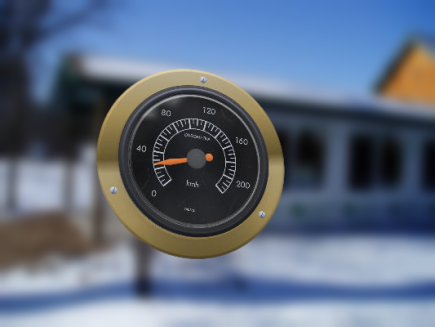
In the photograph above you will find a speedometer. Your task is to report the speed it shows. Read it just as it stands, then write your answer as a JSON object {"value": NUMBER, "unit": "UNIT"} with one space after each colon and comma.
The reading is {"value": 25, "unit": "km/h"}
